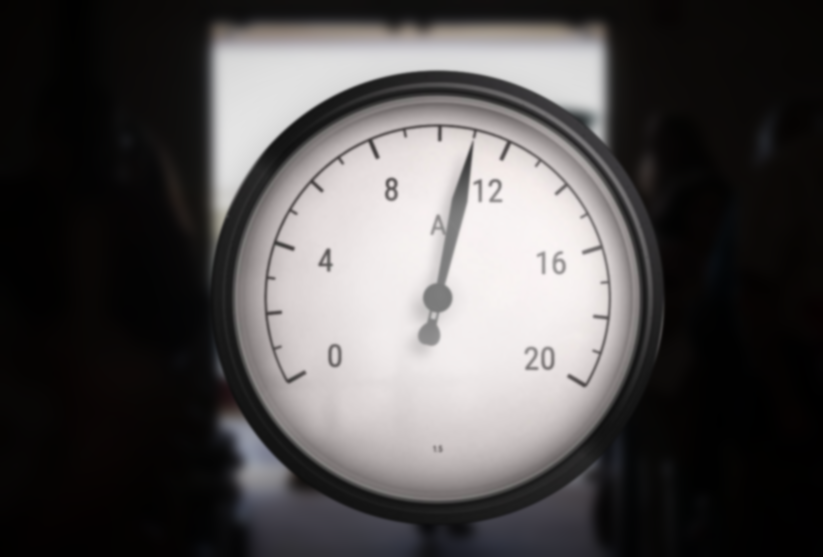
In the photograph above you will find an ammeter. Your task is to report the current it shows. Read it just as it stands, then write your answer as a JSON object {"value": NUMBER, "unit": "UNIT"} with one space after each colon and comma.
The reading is {"value": 11, "unit": "A"}
